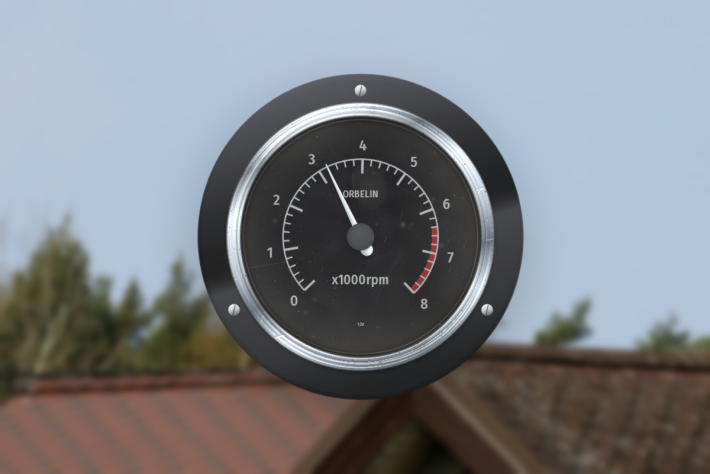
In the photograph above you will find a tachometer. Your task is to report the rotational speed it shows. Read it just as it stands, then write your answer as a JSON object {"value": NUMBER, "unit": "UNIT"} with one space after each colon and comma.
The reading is {"value": 3200, "unit": "rpm"}
